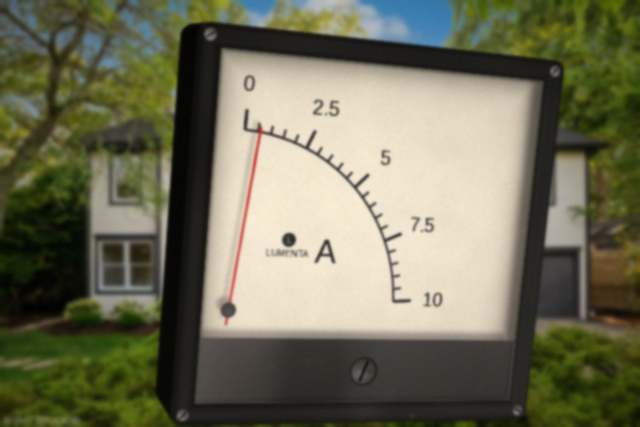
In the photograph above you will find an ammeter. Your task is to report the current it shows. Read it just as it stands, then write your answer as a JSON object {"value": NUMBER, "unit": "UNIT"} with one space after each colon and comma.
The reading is {"value": 0.5, "unit": "A"}
